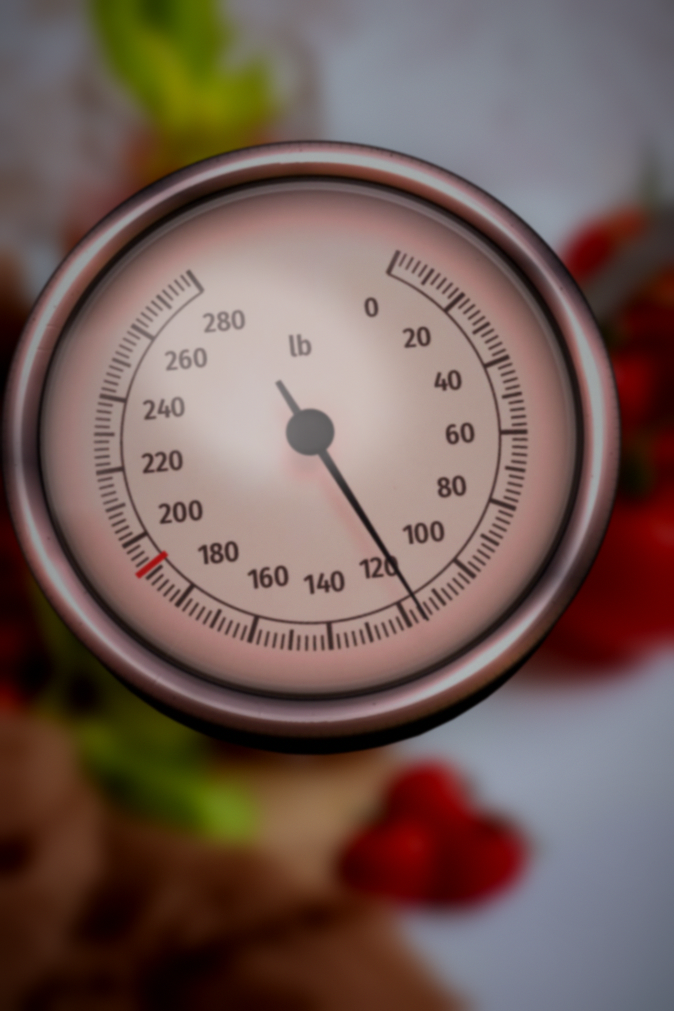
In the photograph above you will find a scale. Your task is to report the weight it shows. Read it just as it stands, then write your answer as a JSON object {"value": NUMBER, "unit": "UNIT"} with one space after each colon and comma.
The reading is {"value": 116, "unit": "lb"}
